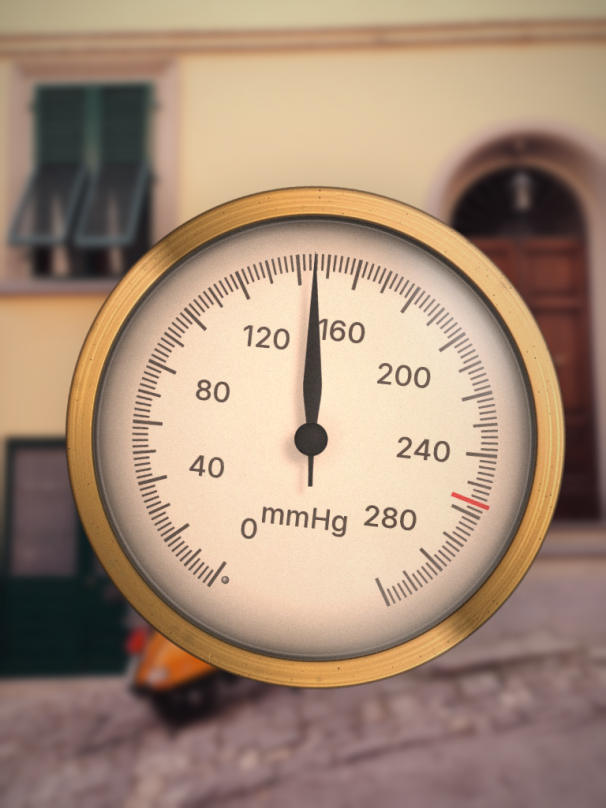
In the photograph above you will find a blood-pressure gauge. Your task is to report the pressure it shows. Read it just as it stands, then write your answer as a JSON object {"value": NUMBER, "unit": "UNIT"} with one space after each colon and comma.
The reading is {"value": 146, "unit": "mmHg"}
